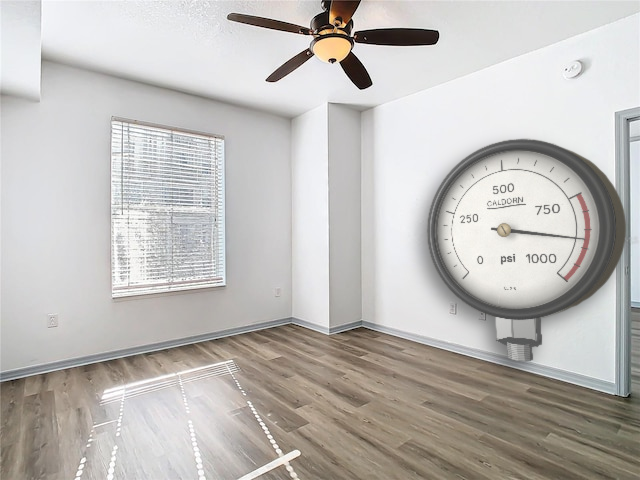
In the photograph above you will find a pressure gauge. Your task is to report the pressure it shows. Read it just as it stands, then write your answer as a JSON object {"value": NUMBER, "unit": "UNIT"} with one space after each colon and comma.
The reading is {"value": 875, "unit": "psi"}
